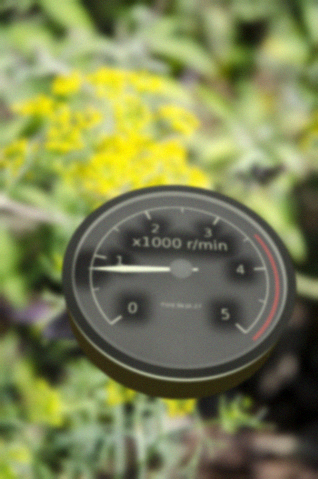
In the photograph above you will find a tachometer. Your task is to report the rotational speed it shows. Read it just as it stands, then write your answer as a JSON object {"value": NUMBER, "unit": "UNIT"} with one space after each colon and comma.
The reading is {"value": 750, "unit": "rpm"}
